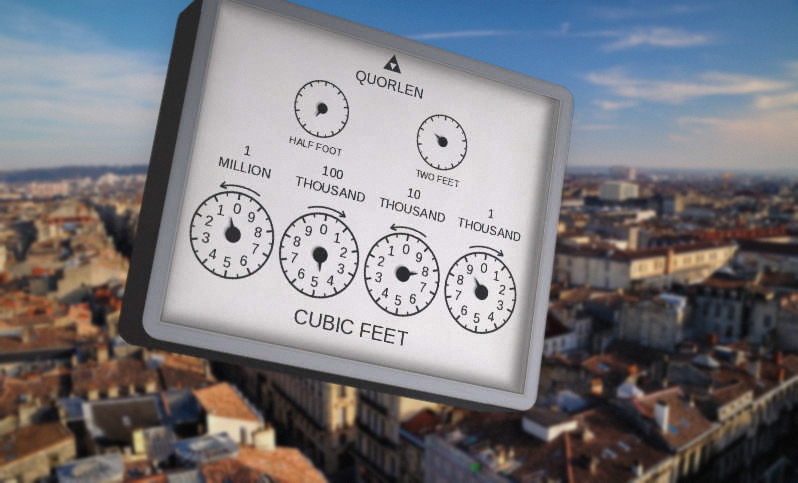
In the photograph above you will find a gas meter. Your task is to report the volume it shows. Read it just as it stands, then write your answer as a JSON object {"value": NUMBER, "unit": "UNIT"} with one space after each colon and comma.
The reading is {"value": 47900, "unit": "ft³"}
